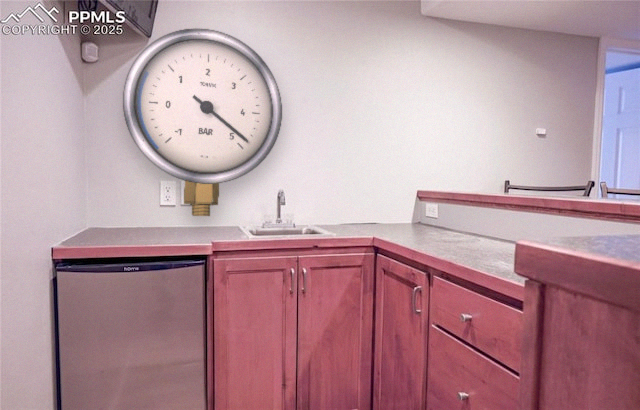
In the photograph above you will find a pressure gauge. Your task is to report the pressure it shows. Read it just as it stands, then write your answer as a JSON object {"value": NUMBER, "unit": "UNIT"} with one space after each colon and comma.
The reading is {"value": 4.8, "unit": "bar"}
